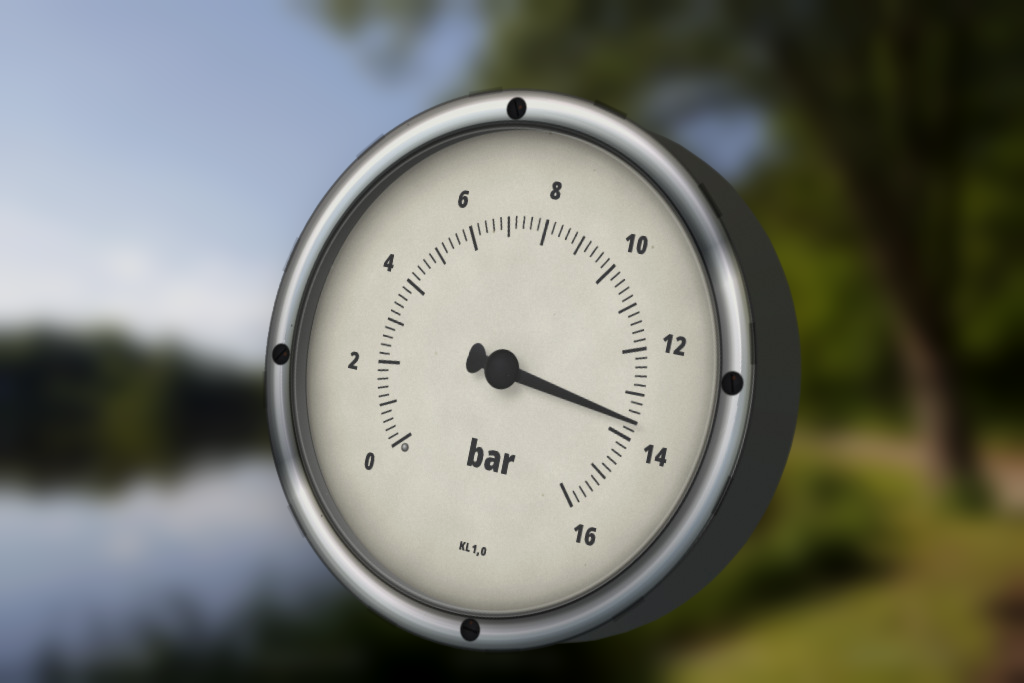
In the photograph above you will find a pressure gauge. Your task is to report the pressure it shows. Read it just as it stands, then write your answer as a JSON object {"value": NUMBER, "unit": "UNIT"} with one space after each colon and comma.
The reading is {"value": 13.6, "unit": "bar"}
